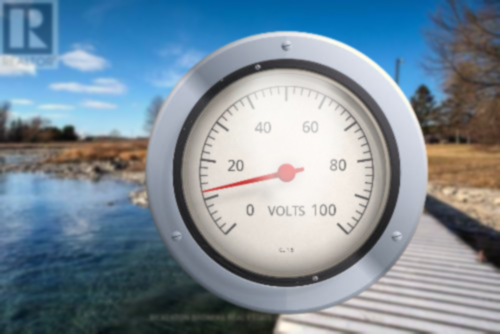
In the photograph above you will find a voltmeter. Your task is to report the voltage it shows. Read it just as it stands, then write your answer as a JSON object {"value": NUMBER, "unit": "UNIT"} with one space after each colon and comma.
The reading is {"value": 12, "unit": "V"}
